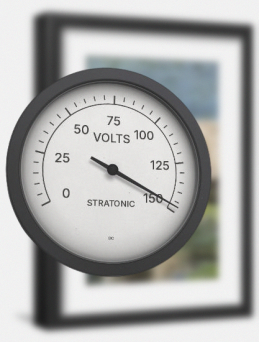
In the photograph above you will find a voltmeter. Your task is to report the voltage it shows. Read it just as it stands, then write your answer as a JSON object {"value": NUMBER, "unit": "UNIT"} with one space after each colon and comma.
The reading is {"value": 147.5, "unit": "V"}
